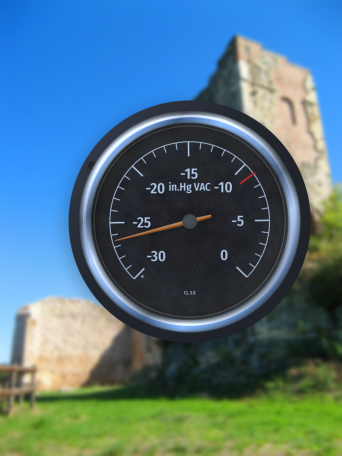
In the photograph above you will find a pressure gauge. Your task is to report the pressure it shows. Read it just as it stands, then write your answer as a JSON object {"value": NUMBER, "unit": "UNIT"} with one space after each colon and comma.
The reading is {"value": -26.5, "unit": "inHg"}
